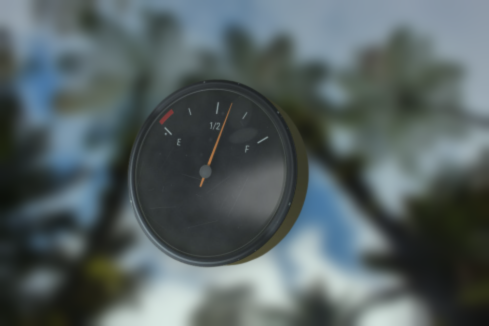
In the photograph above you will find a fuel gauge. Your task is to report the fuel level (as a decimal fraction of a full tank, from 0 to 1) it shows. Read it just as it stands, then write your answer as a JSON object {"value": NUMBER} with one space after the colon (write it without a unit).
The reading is {"value": 0.625}
